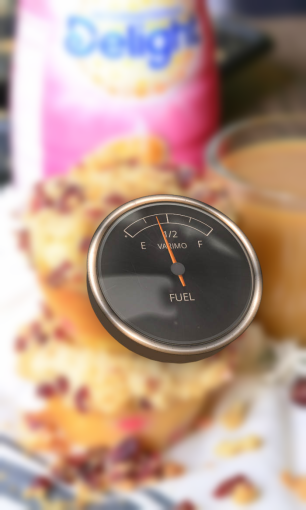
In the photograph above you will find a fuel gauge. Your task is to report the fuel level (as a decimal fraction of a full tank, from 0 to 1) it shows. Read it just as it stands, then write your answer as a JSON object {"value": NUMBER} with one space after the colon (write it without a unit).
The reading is {"value": 0.375}
